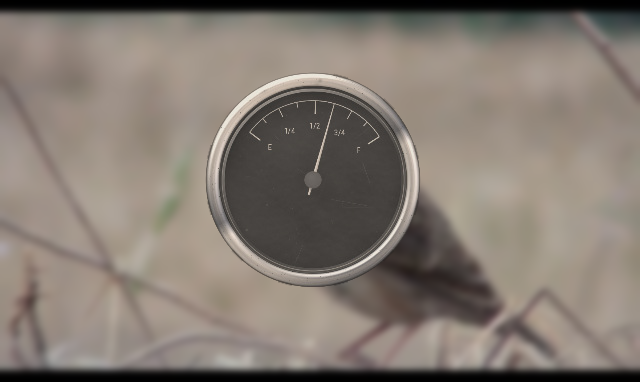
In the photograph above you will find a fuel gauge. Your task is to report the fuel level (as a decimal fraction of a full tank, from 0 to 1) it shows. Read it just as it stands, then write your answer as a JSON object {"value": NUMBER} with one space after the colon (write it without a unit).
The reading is {"value": 0.625}
